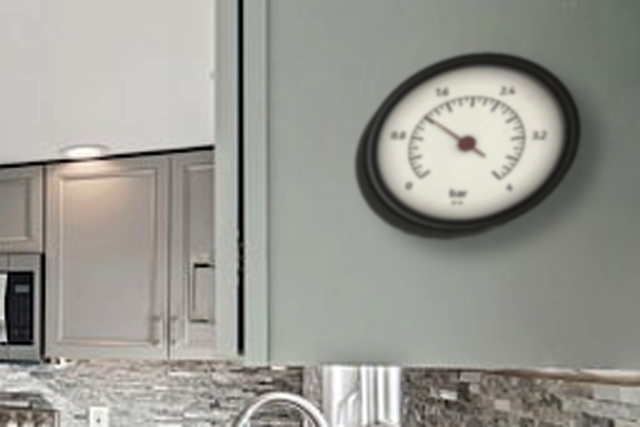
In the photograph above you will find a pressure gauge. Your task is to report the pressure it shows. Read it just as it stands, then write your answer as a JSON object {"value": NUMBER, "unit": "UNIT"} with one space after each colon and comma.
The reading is {"value": 1.2, "unit": "bar"}
